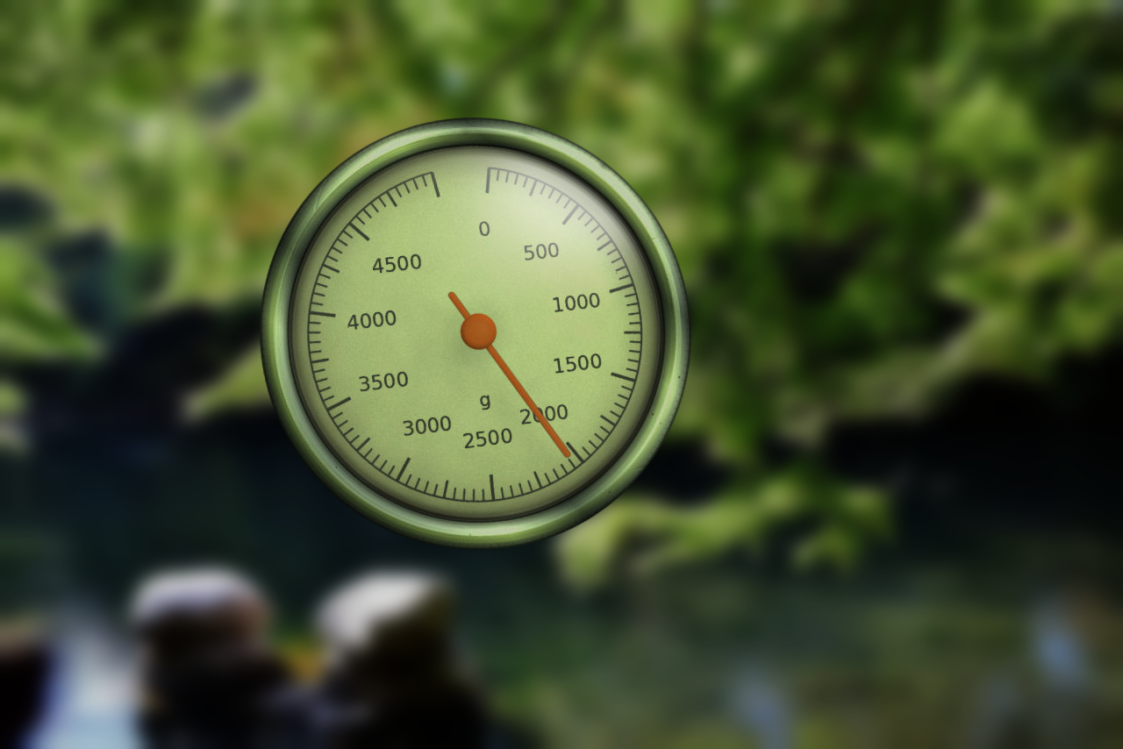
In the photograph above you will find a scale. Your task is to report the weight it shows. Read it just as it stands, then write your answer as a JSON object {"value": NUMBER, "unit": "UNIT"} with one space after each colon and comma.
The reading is {"value": 2050, "unit": "g"}
